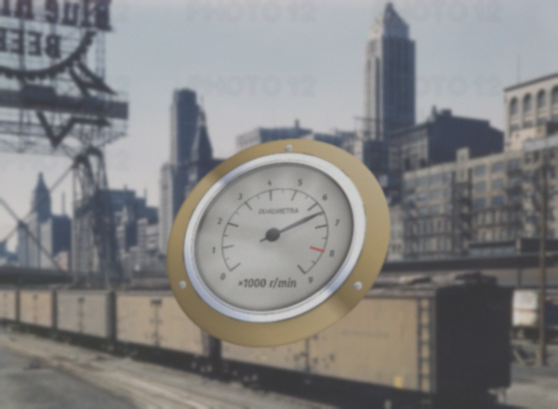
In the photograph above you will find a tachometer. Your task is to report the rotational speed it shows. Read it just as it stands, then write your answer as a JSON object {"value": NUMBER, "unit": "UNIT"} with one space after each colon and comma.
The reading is {"value": 6500, "unit": "rpm"}
